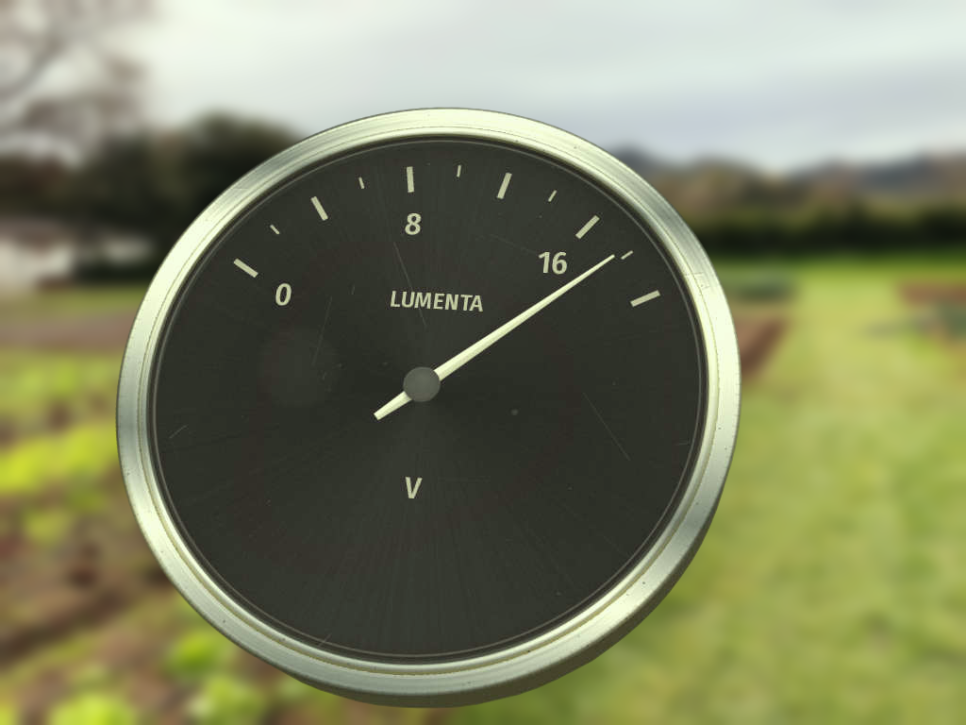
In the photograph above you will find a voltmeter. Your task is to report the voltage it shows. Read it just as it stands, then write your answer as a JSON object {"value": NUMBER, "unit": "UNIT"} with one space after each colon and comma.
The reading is {"value": 18, "unit": "V"}
